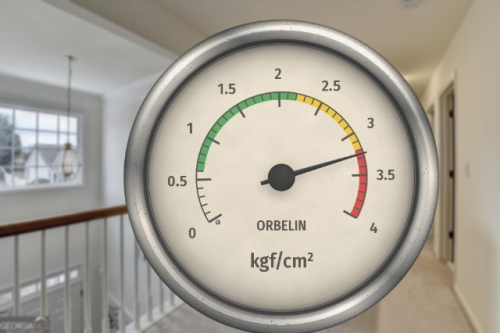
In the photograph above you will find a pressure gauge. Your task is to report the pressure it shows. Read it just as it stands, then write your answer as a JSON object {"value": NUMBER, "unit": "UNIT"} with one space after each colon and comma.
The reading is {"value": 3.25, "unit": "kg/cm²"}
